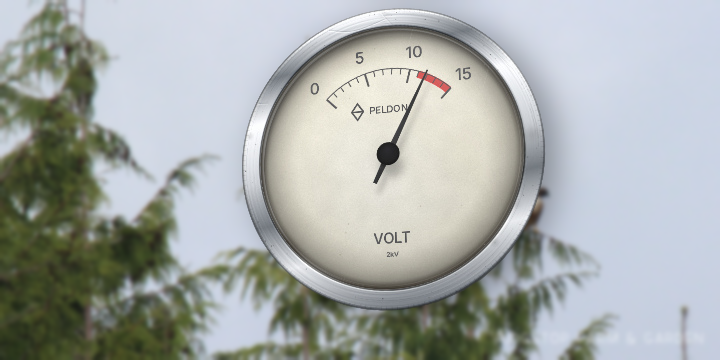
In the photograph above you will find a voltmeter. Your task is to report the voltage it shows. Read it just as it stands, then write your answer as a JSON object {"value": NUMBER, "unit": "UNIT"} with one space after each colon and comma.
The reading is {"value": 12, "unit": "V"}
